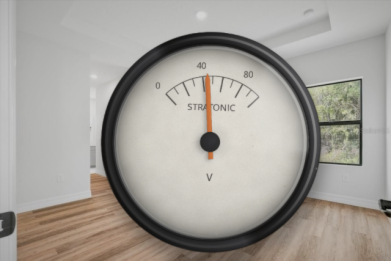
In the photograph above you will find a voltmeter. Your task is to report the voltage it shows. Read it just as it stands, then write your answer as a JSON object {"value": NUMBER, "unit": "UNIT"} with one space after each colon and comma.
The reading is {"value": 45, "unit": "V"}
